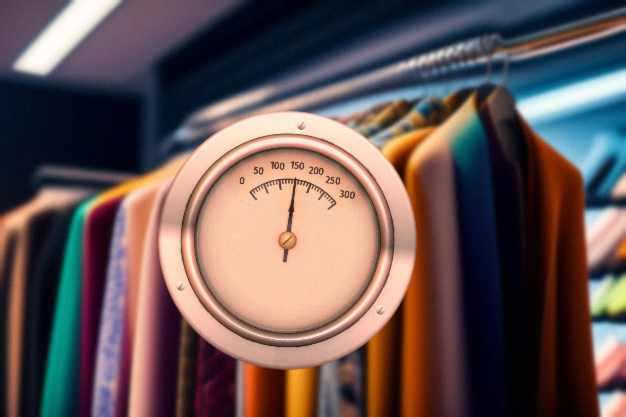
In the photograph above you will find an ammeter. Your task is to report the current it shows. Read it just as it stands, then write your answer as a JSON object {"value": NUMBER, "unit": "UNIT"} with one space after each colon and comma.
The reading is {"value": 150, "unit": "A"}
